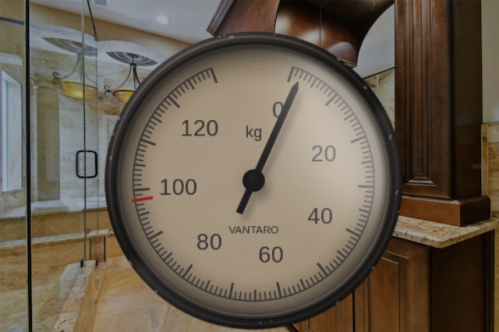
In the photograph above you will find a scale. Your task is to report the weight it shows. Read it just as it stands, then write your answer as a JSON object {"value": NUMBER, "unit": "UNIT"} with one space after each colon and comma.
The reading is {"value": 2, "unit": "kg"}
